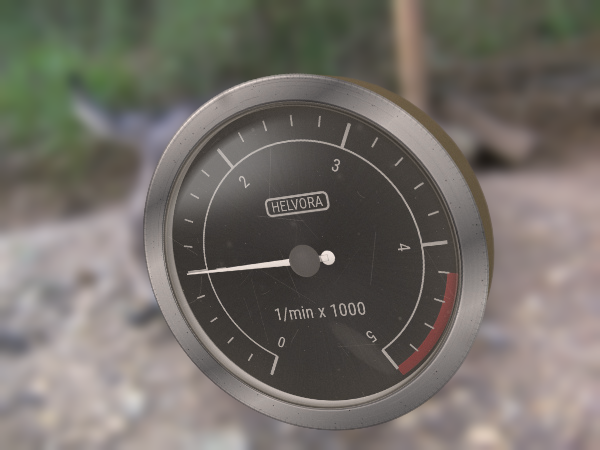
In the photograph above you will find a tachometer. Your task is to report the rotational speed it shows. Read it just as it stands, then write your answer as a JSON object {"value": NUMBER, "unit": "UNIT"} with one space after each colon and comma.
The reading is {"value": 1000, "unit": "rpm"}
